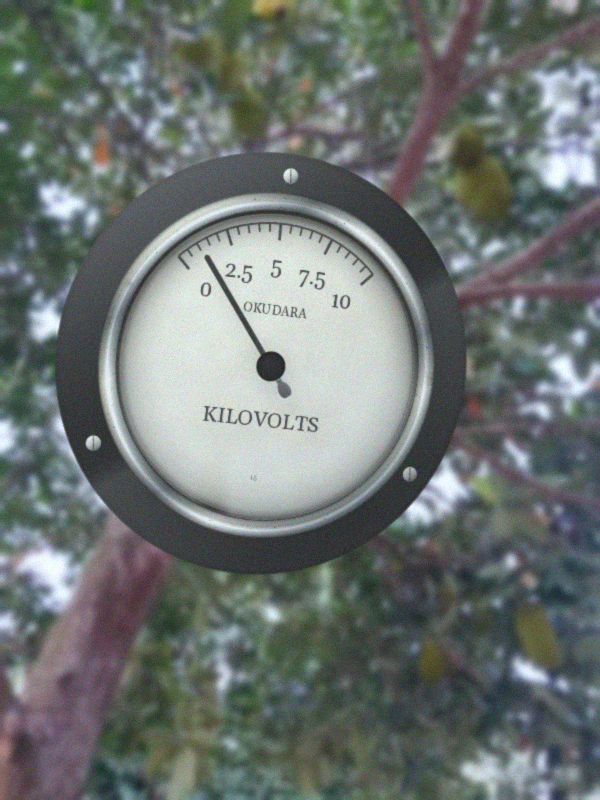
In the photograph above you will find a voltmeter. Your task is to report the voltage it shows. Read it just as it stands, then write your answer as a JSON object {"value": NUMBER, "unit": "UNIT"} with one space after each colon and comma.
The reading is {"value": 1, "unit": "kV"}
